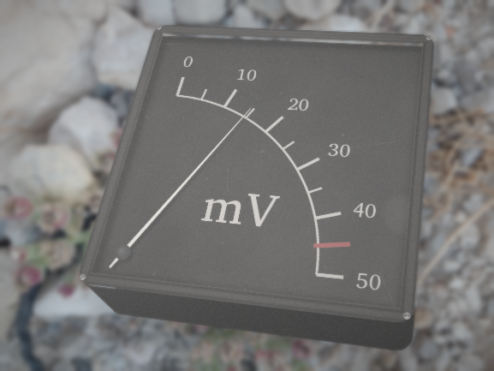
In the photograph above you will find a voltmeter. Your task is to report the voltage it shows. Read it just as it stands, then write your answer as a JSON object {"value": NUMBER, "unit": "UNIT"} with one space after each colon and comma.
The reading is {"value": 15, "unit": "mV"}
